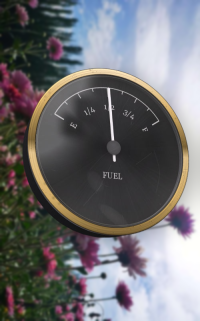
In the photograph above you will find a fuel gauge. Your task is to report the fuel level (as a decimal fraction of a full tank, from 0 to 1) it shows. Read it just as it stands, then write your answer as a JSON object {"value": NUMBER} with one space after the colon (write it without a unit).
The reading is {"value": 0.5}
